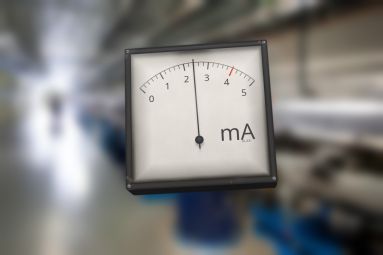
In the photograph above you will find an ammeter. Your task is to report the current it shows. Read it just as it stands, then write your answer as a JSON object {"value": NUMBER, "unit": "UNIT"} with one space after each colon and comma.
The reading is {"value": 2.4, "unit": "mA"}
